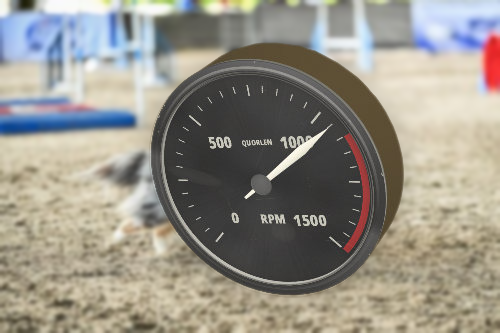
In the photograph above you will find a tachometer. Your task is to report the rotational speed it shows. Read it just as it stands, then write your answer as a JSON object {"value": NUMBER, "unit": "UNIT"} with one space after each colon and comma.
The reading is {"value": 1050, "unit": "rpm"}
